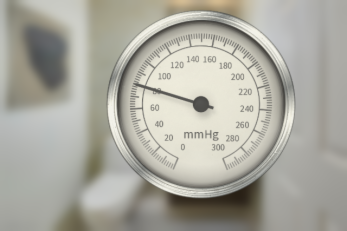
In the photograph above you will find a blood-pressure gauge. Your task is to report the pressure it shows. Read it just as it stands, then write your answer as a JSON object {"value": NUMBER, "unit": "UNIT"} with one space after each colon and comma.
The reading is {"value": 80, "unit": "mmHg"}
